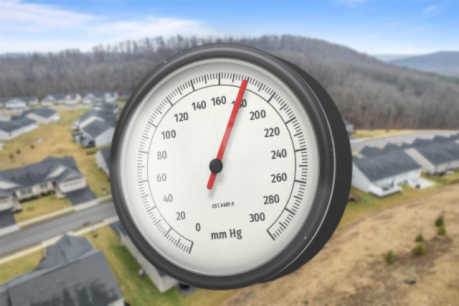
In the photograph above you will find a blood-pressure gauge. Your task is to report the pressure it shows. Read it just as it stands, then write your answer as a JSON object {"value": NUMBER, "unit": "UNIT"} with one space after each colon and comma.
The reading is {"value": 180, "unit": "mmHg"}
